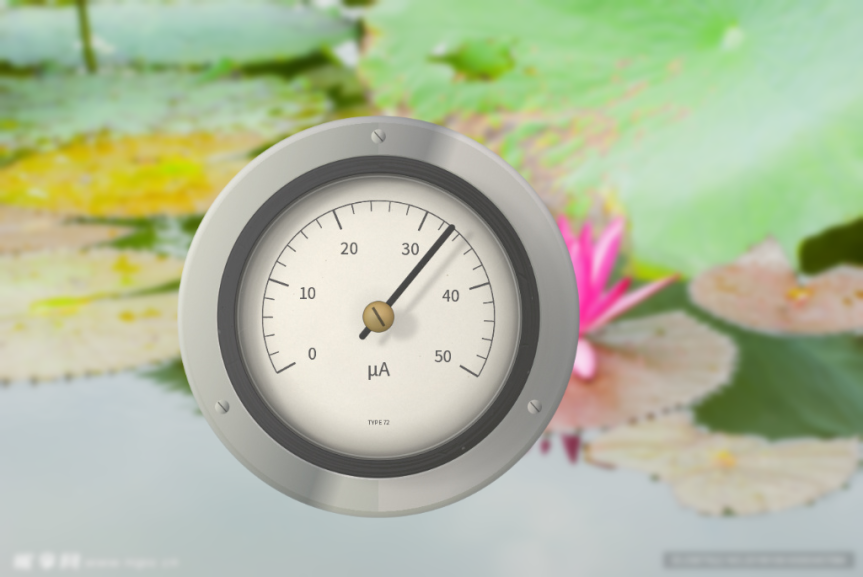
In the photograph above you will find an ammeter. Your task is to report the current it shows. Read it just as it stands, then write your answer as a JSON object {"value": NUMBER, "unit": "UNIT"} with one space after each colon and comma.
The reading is {"value": 33, "unit": "µA"}
